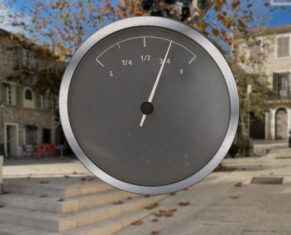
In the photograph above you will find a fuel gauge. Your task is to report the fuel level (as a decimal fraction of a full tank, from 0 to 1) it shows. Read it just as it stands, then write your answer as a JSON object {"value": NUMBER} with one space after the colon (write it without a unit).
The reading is {"value": 0.75}
